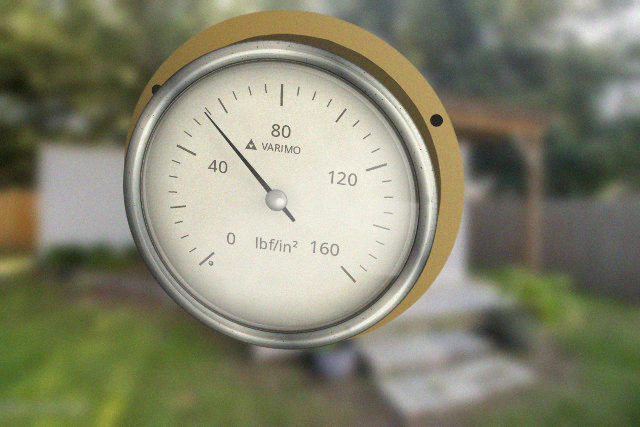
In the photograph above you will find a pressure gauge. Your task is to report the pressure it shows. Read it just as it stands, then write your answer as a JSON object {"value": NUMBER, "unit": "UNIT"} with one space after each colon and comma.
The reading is {"value": 55, "unit": "psi"}
